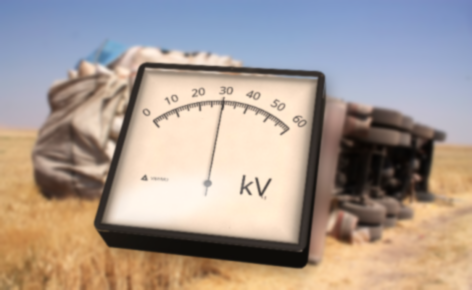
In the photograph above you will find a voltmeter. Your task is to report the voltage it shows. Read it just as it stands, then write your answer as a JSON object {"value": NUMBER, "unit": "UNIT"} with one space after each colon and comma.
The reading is {"value": 30, "unit": "kV"}
